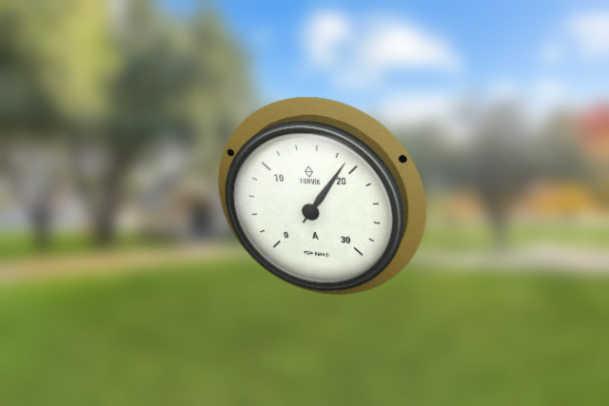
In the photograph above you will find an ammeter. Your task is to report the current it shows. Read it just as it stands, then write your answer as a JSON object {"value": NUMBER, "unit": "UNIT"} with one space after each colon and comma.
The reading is {"value": 19, "unit": "A"}
